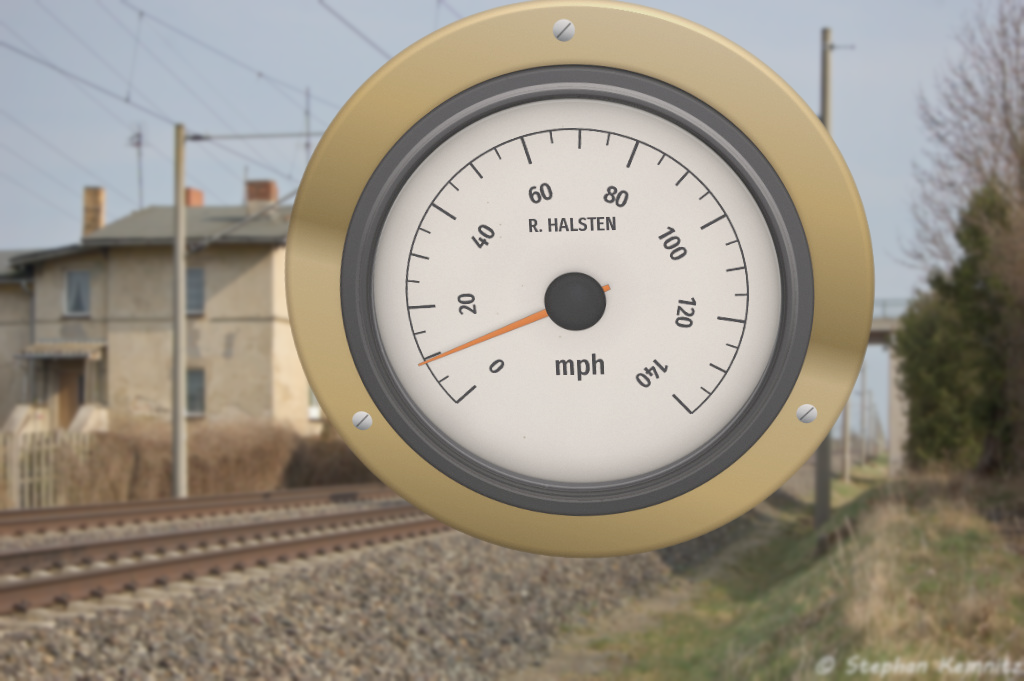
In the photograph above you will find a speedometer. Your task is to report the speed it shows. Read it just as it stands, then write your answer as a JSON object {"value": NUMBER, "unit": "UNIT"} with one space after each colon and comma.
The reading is {"value": 10, "unit": "mph"}
